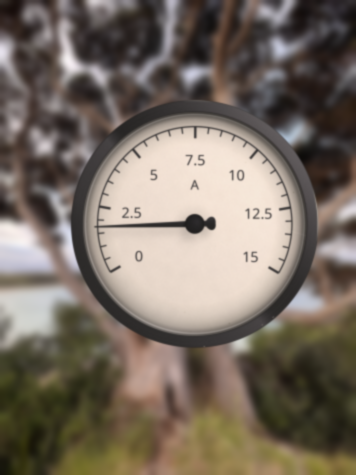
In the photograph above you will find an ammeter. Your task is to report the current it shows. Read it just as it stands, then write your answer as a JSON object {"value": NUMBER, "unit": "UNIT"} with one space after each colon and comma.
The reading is {"value": 1.75, "unit": "A"}
